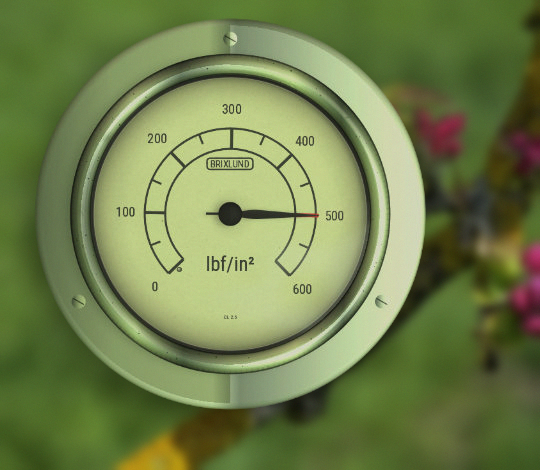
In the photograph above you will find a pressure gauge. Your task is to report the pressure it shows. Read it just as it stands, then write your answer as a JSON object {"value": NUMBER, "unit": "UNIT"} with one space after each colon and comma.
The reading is {"value": 500, "unit": "psi"}
